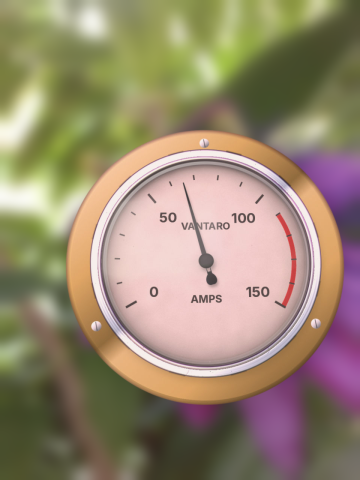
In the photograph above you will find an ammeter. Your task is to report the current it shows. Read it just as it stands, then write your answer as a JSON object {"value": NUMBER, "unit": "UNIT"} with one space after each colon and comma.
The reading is {"value": 65, "unit": "A"}
